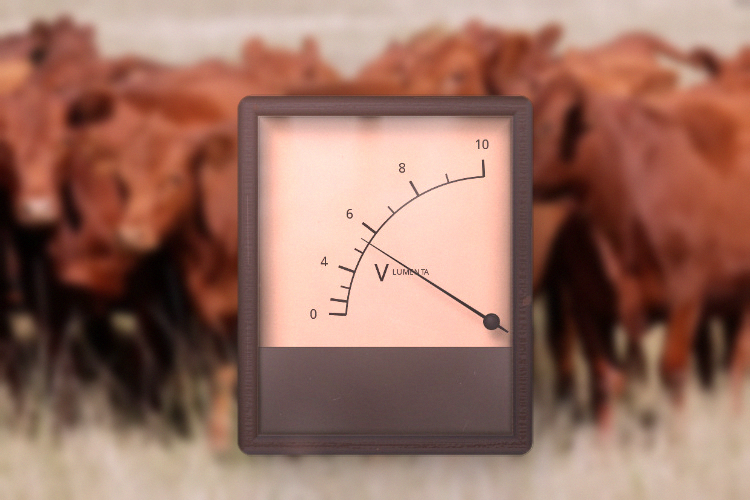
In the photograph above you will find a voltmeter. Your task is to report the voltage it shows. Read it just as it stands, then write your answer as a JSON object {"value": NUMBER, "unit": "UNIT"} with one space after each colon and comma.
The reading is {"value": 5.5, "unit": "V"}
